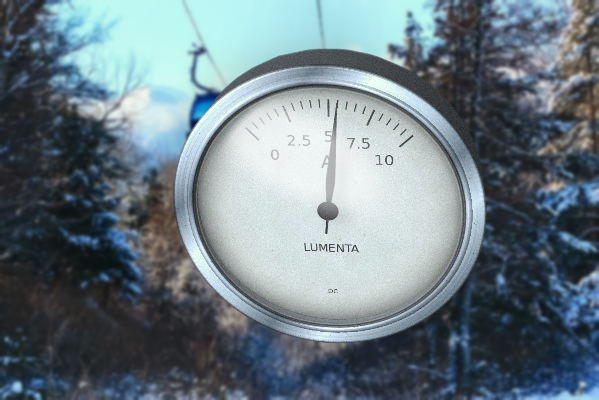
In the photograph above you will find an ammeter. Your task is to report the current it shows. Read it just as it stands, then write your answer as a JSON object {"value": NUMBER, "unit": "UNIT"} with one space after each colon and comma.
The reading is {"value": 5.5, "unit": "A"}
